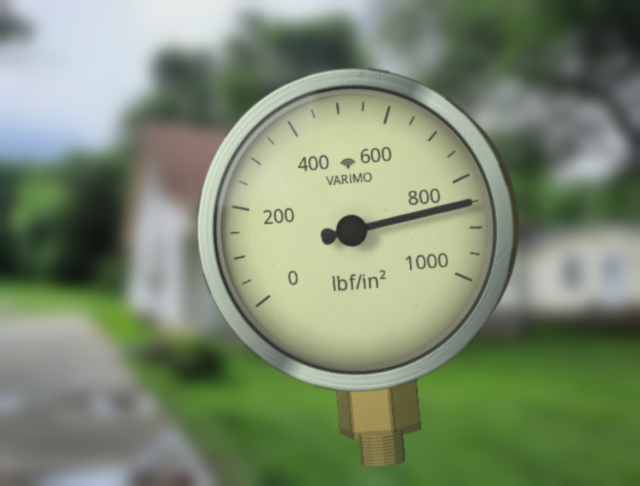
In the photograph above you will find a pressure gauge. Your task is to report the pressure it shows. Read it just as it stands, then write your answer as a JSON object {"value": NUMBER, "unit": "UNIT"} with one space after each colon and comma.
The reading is {"value": 850, "unit": "psi"}
